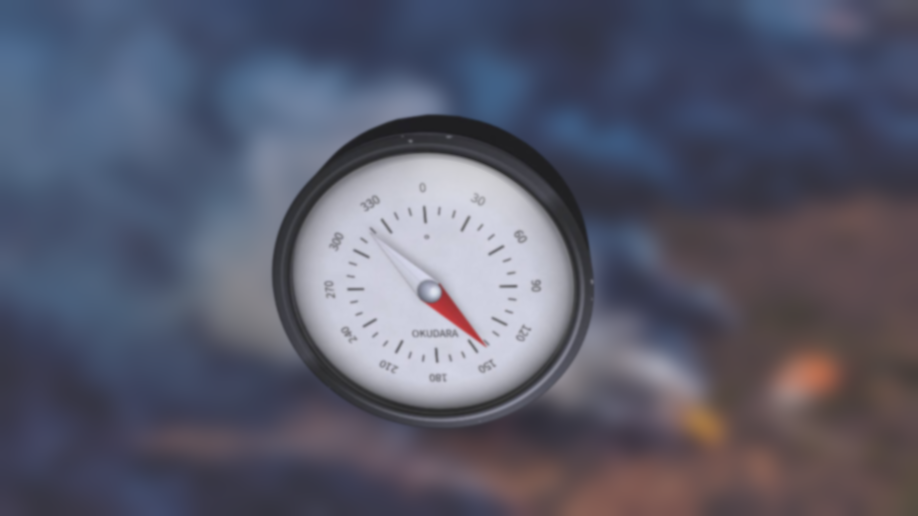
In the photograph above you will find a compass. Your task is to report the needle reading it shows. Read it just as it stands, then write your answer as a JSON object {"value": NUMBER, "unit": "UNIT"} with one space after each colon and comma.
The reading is {"value": 140, "unit": "°"}
